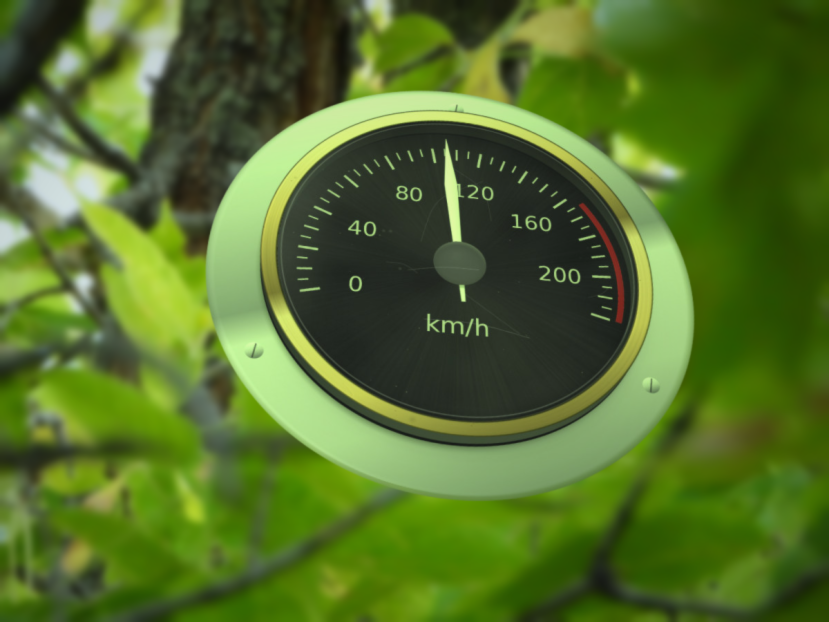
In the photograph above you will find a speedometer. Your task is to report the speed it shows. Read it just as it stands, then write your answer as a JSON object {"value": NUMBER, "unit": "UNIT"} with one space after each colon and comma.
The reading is {"value": 105, "unit": "km/h"}
